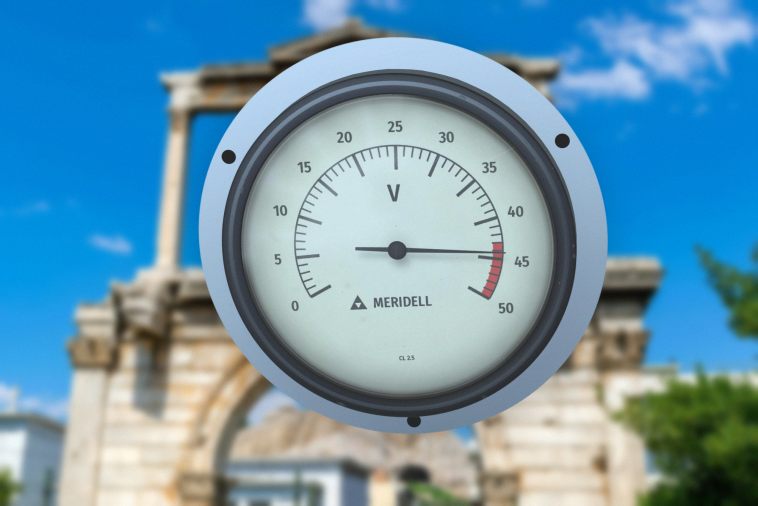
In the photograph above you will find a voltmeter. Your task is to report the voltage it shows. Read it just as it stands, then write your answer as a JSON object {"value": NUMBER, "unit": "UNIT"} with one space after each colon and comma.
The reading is {"value": 44, "unit": "V"}
